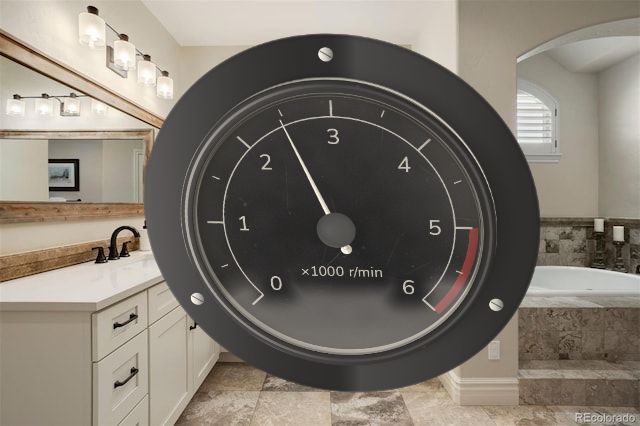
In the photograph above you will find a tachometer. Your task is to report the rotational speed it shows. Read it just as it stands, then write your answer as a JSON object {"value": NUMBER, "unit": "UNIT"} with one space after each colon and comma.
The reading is {"value": 2500, "unit": "rpm"}
